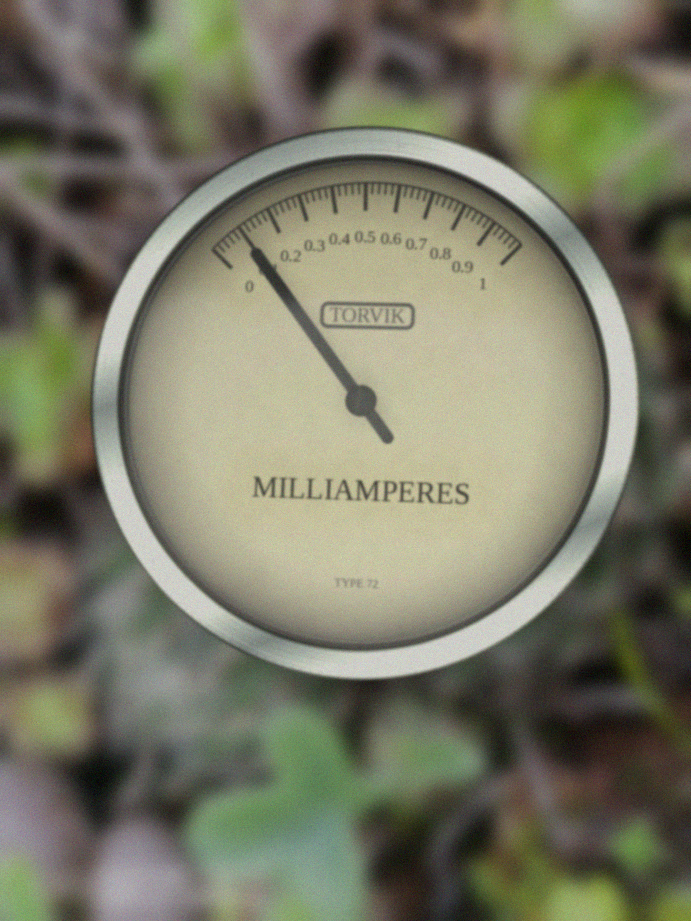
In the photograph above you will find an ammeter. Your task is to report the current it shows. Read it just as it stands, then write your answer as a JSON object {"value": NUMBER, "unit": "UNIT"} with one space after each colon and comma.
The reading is {"value": 0.1, "unit": "mA"}
